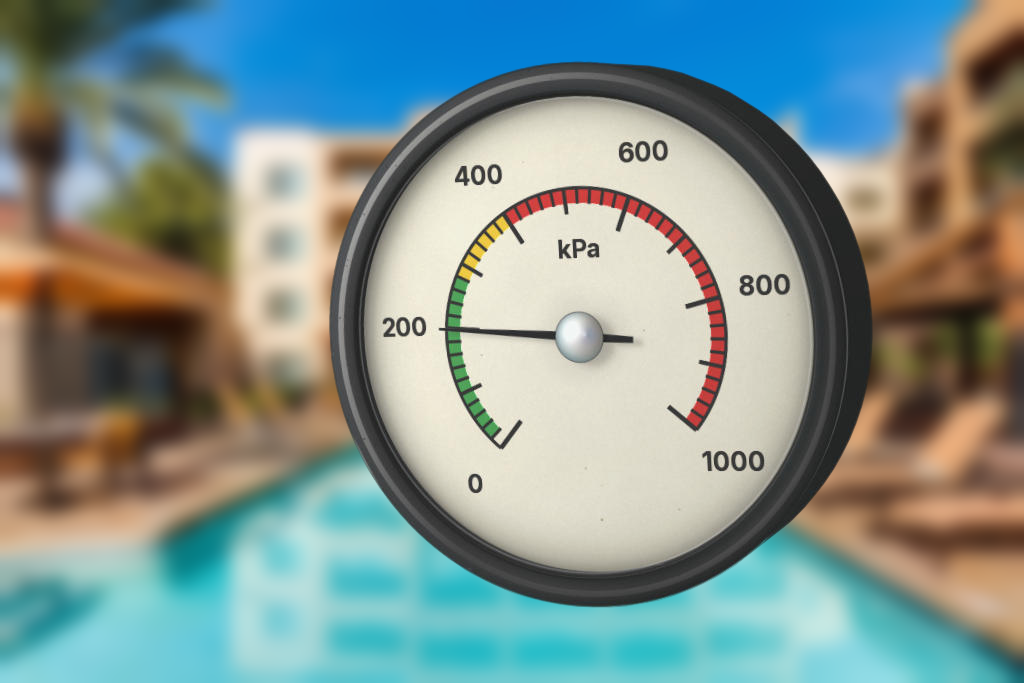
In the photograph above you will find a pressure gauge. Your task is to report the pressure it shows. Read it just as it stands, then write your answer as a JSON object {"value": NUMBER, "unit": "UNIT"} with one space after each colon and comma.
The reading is {"value": 200, "unit": "kPa"}
